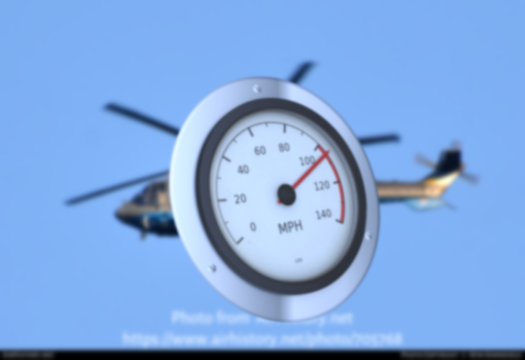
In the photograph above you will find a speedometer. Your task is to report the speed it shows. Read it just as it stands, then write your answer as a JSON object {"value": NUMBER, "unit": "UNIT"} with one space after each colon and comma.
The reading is {"value": 105, "unit": "mph"}
